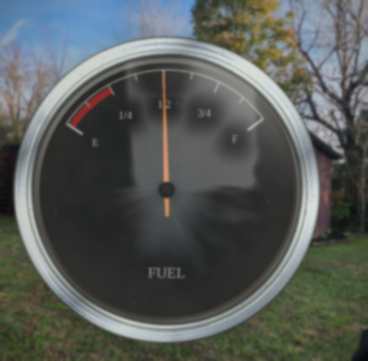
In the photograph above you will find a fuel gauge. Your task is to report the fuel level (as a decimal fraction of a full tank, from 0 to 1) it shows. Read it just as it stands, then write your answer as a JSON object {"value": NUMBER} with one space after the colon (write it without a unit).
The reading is {"value": 0.5}
